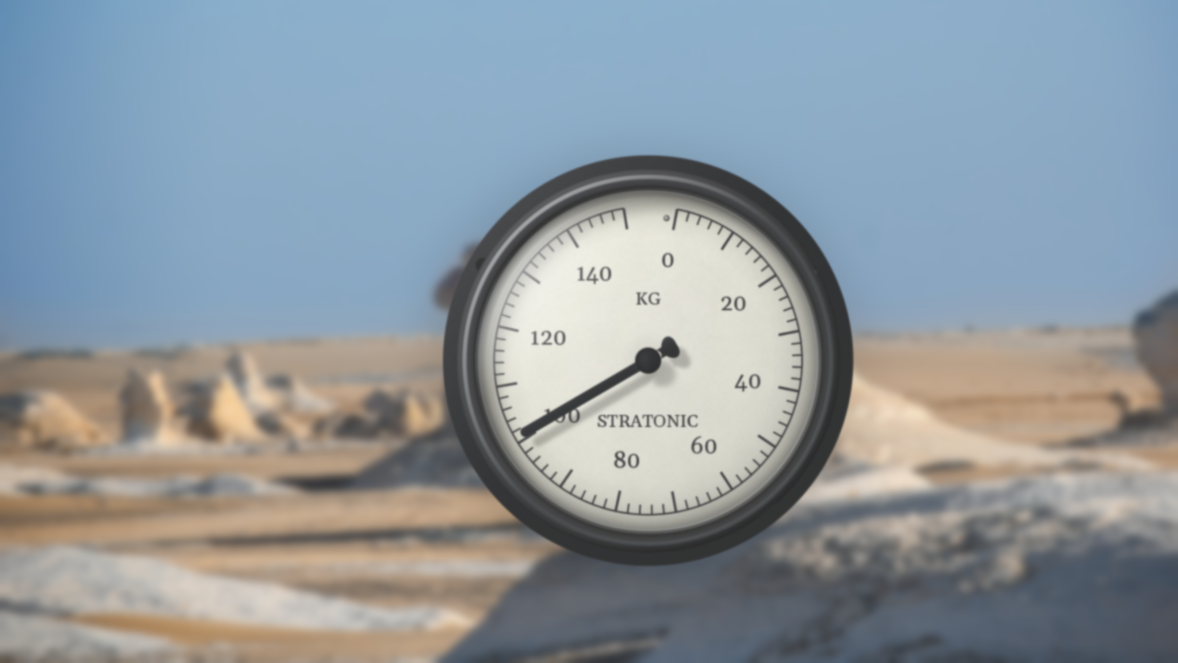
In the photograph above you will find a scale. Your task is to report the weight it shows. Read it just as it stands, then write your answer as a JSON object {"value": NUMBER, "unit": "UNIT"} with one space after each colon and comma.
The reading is {"value": 101, "unit": "kg"}
